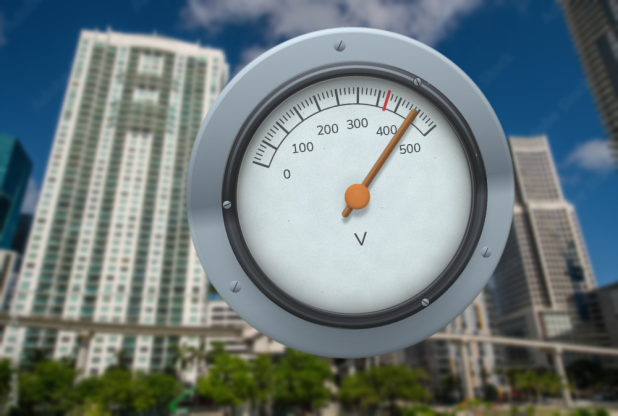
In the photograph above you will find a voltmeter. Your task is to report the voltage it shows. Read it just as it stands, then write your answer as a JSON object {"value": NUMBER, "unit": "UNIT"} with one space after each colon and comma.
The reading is {"value": 440, "unit": "V"}
